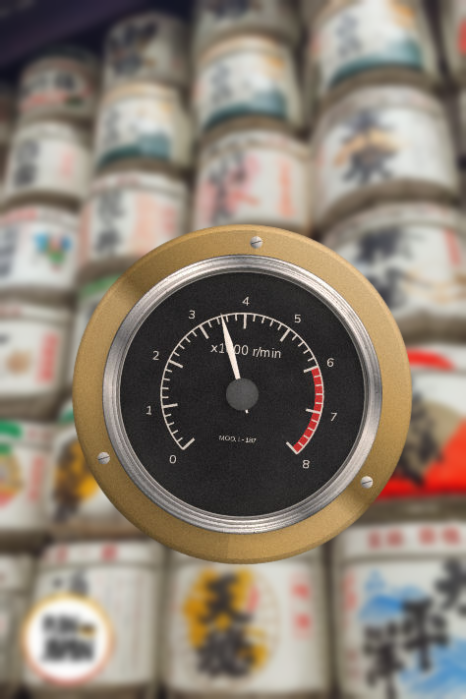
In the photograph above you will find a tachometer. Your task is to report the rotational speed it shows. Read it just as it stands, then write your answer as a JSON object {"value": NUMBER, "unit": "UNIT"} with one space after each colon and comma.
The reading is {"value": 3500, "unit": "rpm"}
